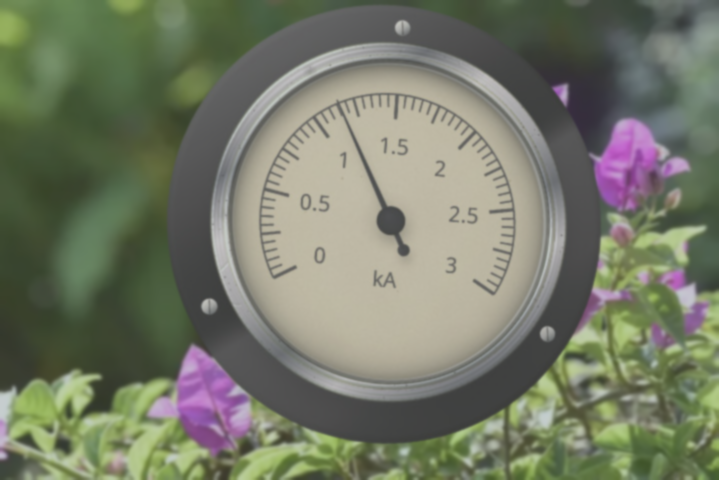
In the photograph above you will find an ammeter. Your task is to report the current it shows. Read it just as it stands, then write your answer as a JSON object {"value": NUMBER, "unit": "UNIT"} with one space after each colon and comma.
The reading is {"value": 1.15, "unit": "kA"}
